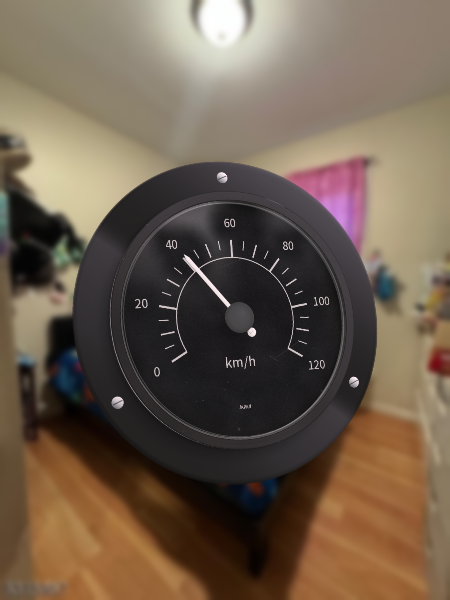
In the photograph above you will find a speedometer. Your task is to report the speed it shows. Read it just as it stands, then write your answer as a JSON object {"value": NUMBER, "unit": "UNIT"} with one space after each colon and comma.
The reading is {"value": 40, "unit": "km/h"}
